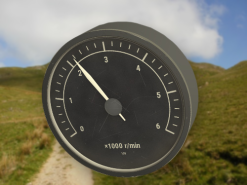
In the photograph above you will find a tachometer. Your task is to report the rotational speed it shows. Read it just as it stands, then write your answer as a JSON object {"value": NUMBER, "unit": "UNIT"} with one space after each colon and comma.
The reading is {"value": 2200, "unit": "rpm"}
